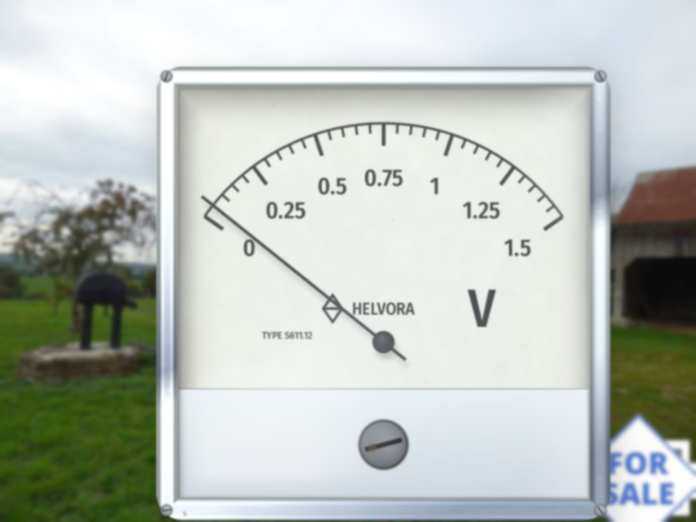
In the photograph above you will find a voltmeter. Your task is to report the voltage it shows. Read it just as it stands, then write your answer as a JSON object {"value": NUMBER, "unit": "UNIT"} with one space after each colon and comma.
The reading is {"value": 0.05, "unit": "V"}
